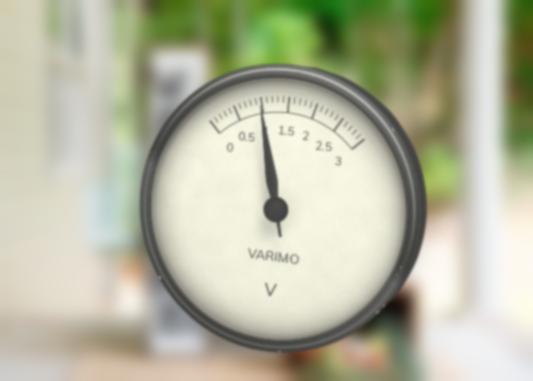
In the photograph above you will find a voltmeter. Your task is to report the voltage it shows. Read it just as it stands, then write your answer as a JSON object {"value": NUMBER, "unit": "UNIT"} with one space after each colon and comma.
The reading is {"value": 1, "unit": "V"}
